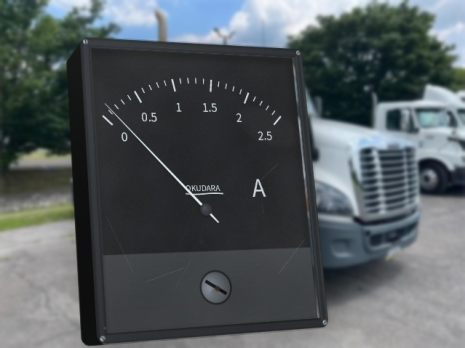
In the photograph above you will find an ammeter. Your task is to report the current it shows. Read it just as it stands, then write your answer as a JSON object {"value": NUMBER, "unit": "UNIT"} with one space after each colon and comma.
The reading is {"value": 0.1, "unit": "A"}
